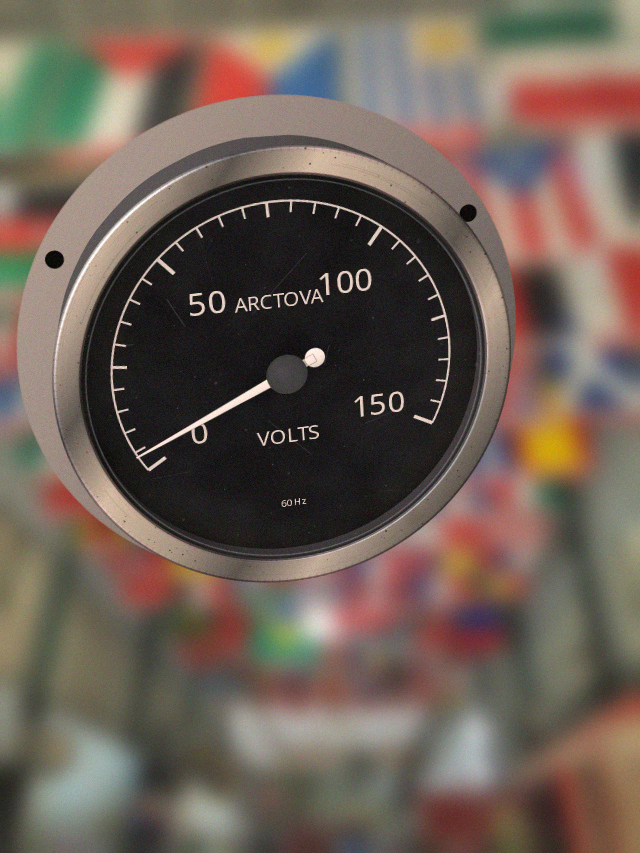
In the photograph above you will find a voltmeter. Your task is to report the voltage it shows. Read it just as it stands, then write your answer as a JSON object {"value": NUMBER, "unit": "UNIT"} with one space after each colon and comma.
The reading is {"value": 5, "unit": "V"}
